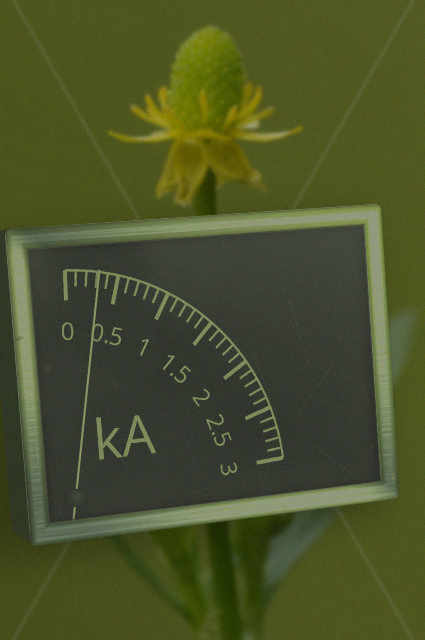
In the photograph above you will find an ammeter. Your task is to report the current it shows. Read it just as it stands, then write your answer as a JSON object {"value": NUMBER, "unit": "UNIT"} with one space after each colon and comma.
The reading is {"value": 0.3, "unit": "kA"}
